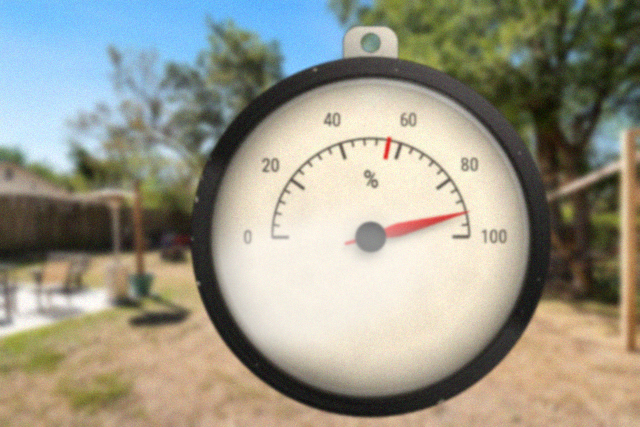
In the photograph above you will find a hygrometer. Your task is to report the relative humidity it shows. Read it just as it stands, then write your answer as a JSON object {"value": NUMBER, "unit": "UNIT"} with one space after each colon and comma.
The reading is {"value": 92, "unit": "%"}
